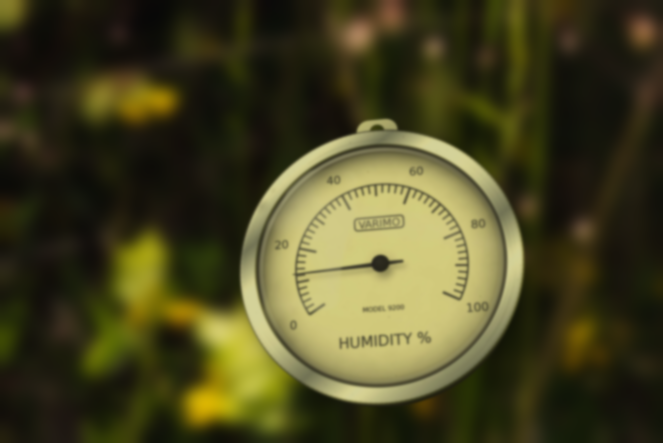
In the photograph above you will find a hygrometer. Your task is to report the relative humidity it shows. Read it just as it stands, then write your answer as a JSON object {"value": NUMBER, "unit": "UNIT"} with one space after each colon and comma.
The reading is {"value": 12, "unit": "%"}
